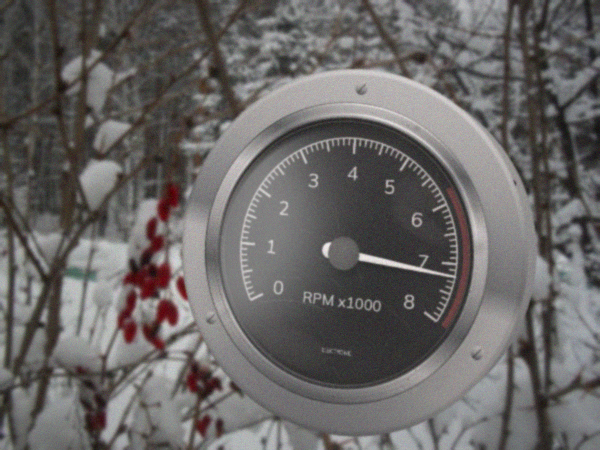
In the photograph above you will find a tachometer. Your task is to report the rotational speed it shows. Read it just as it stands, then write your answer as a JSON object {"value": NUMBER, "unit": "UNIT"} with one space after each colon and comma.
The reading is {"value": 7200, "unit": "rpm"}
